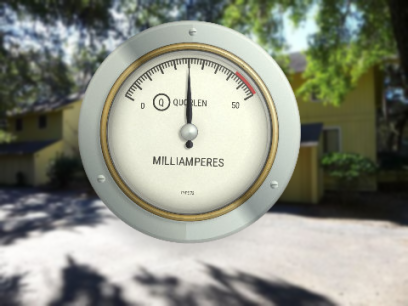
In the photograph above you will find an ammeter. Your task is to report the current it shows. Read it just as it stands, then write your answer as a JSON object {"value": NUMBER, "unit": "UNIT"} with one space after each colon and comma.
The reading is {"value": 25, "unit": "mA"}
